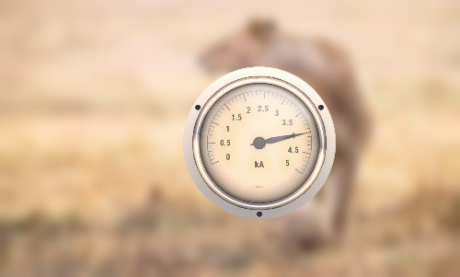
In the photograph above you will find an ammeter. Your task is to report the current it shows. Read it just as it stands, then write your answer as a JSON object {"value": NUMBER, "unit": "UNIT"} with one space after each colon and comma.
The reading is {"value": 4, "unit": "kA"}
